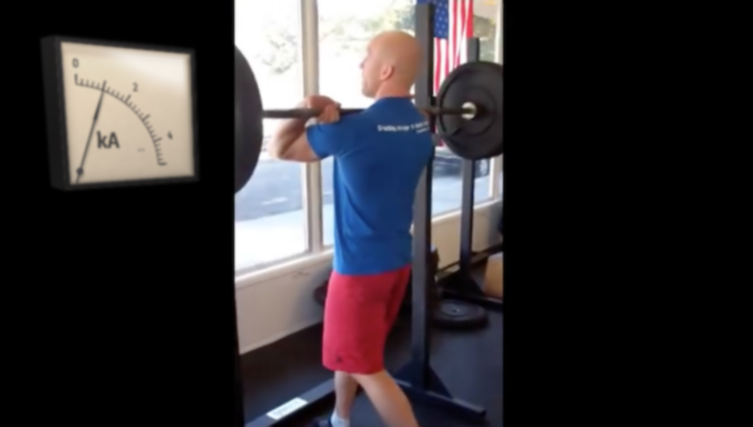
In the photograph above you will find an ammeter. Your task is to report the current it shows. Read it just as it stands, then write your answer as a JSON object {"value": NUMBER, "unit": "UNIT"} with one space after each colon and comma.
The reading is {"value": 1, "unit": "kA"}
